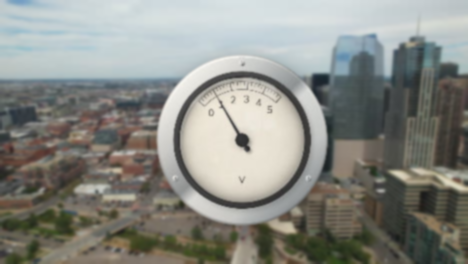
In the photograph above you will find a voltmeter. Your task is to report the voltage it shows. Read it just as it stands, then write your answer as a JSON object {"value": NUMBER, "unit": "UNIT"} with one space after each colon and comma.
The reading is {"value": 1, "unit": "V"}
